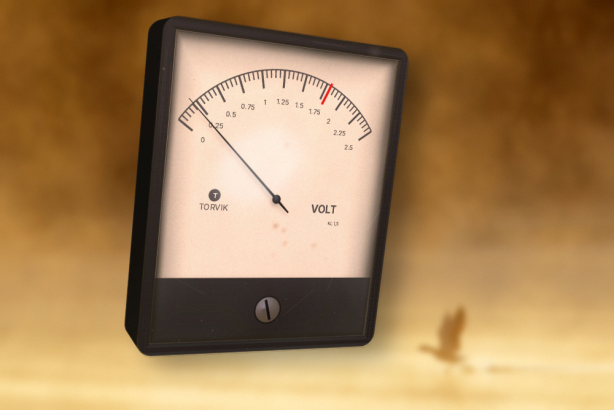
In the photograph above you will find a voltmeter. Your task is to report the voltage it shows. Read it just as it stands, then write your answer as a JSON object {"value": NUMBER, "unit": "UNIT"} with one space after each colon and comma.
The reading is {"value": 0.2, "unit": "V"}
